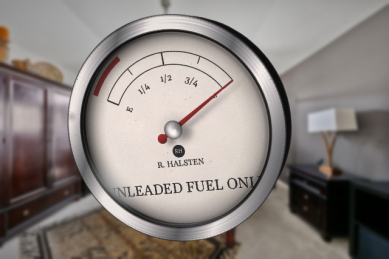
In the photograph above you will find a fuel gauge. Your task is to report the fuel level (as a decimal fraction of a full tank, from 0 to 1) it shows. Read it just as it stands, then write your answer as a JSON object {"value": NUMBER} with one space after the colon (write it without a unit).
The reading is {"value": 1}
